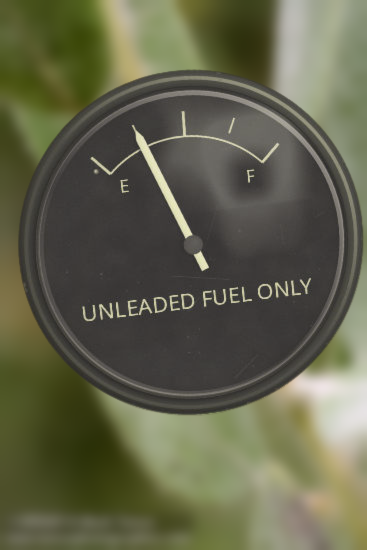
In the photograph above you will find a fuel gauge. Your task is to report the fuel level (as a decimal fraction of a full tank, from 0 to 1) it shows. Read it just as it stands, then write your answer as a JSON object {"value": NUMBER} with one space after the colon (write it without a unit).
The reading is {"value": 0.25}
